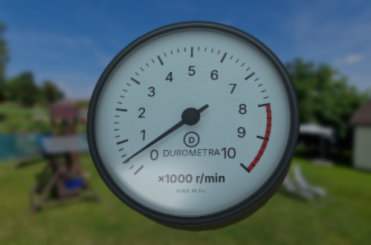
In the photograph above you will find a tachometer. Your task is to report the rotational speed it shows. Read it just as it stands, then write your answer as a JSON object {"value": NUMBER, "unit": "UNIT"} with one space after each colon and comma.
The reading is {"value": 400, "unit": "rpm"}
